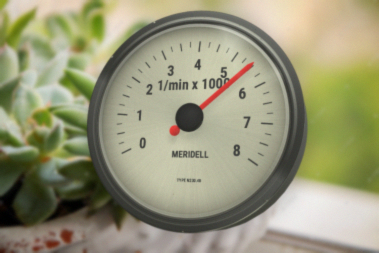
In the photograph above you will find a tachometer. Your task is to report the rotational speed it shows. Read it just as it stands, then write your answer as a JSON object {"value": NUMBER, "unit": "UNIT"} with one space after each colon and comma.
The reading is {"value": 5500, "unit": "rpm"}
